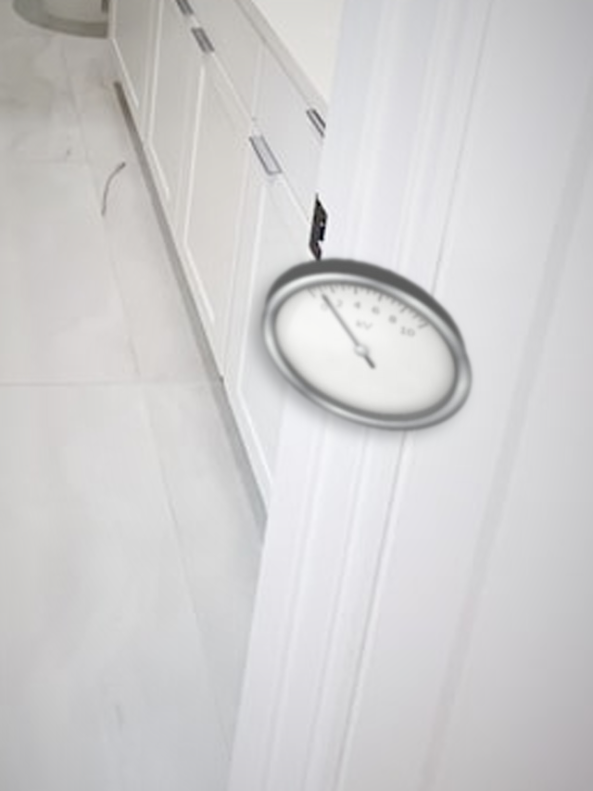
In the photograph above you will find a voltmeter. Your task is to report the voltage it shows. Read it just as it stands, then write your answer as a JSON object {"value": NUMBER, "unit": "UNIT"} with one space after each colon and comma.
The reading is {"value": 1, "unit": "kV"}
